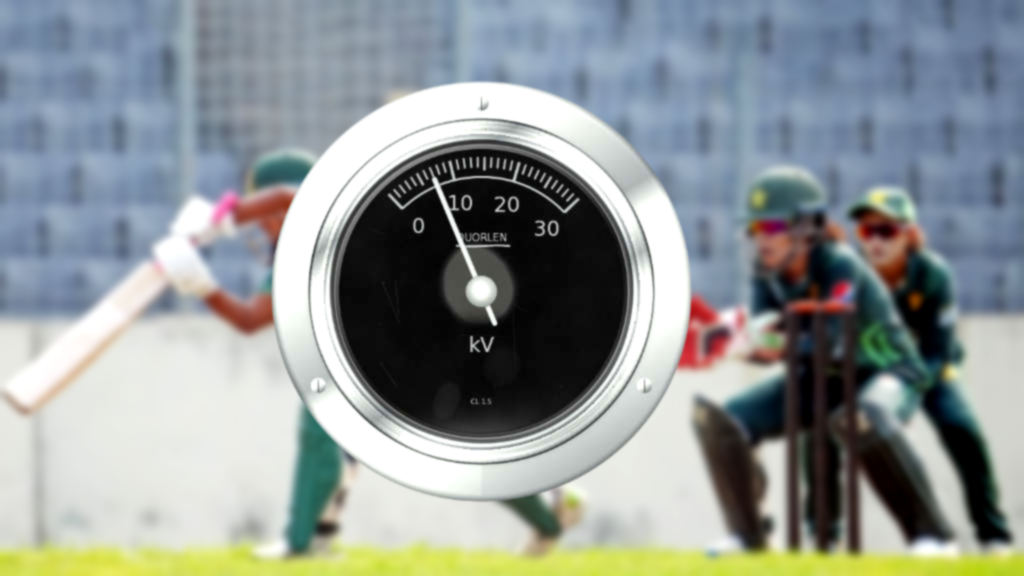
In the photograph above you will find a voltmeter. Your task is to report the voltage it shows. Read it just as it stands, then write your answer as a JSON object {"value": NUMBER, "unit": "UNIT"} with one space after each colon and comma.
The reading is {"value": 7, "unit": "kV"}
